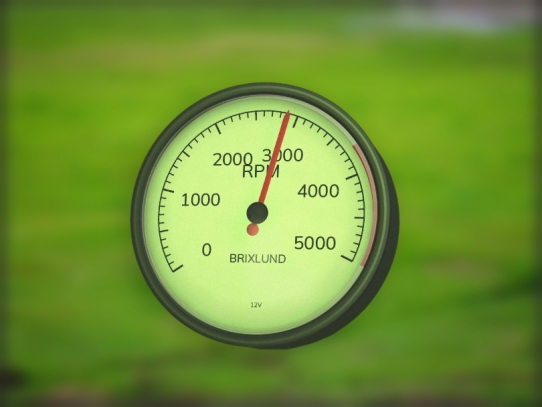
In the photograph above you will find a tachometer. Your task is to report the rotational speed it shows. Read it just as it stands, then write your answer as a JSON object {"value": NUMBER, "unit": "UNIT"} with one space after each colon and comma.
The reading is {"value": 2900, "unit": "rpm"}
